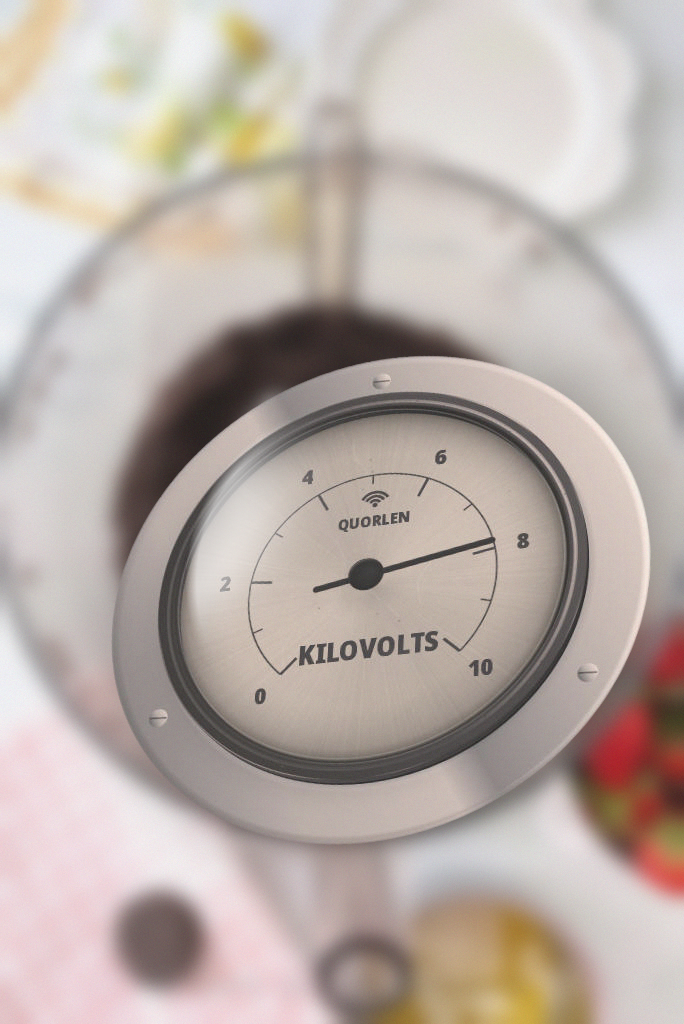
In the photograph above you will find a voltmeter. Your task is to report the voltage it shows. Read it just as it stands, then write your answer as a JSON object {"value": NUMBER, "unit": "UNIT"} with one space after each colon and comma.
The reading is {"value": 8, "unit": "kV"}
